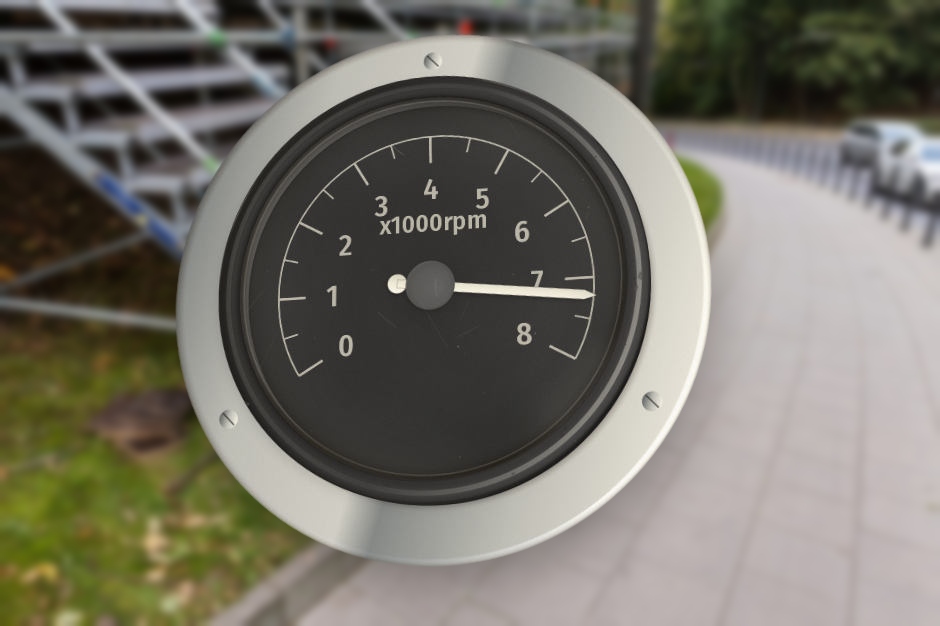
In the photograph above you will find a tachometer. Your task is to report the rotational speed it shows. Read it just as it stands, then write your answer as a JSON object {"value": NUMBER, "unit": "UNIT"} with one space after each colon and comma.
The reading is {"value": 7250, "unit": "rpm"}
